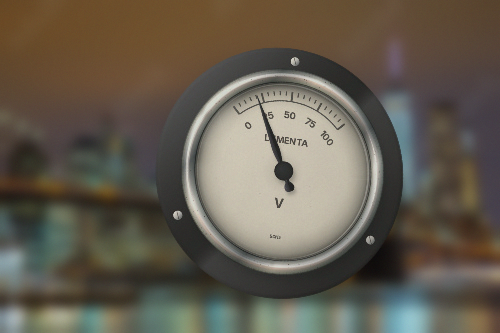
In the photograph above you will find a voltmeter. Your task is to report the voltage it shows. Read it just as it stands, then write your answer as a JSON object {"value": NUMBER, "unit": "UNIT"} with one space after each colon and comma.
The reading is {"value": 20, "unit": "V"}
